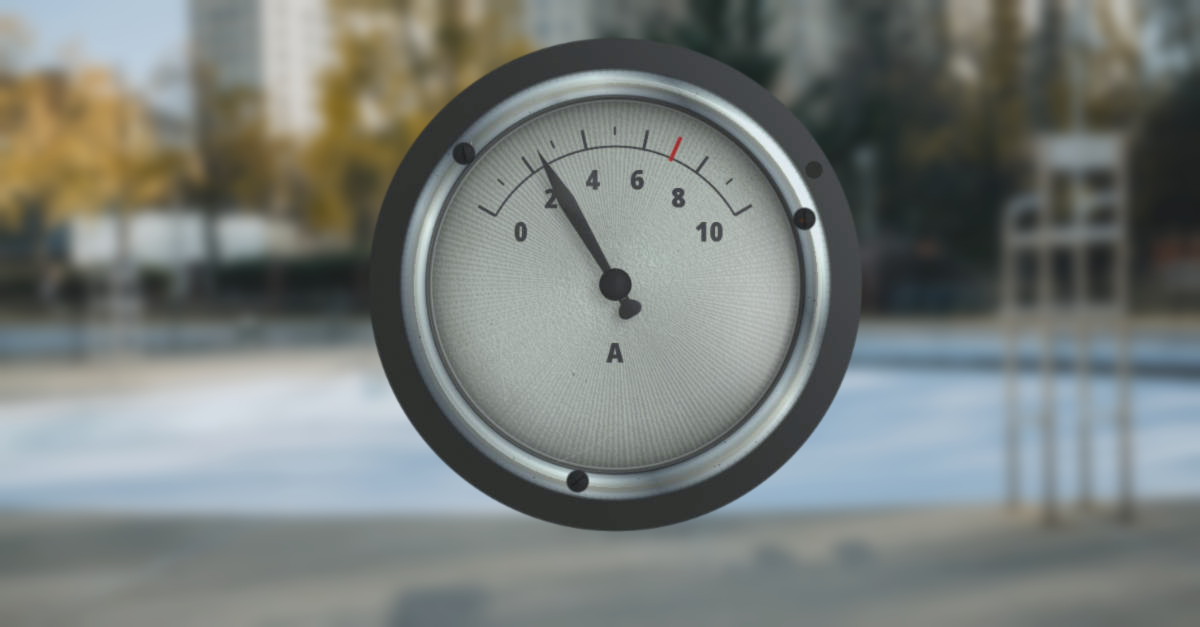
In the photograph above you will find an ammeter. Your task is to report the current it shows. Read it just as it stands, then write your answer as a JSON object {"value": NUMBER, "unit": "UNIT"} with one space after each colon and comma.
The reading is {"value": 2.5, "unit": "A"}
